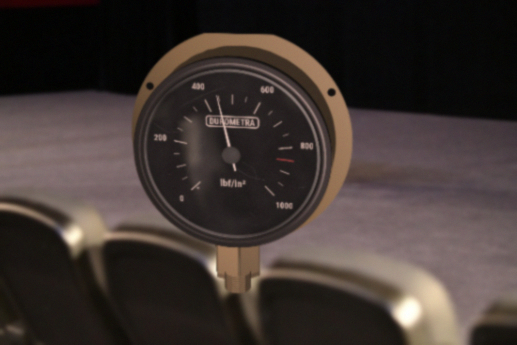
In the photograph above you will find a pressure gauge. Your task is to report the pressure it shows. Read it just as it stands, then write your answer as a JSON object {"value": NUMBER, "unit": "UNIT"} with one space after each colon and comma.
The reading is {"value": 450, "unit": "psi"}
